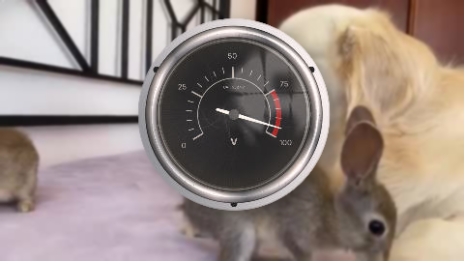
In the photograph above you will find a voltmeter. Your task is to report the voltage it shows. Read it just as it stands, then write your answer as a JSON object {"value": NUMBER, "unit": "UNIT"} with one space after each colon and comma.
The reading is {"value": 95, "unit": "V"}
